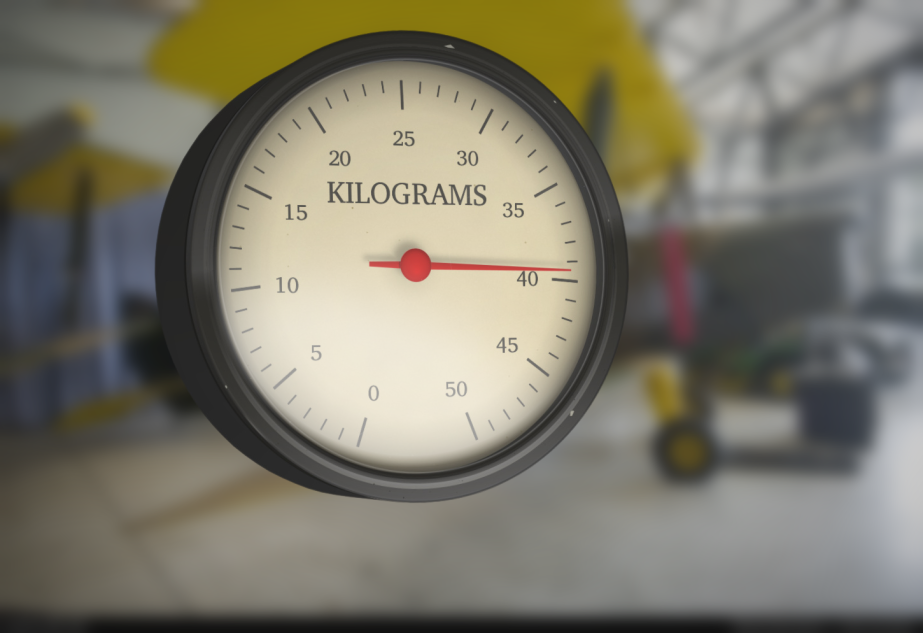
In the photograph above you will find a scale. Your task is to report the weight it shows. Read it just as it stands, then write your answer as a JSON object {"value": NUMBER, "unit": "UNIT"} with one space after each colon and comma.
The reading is {"value": 39.5, "unit": "kg"}
